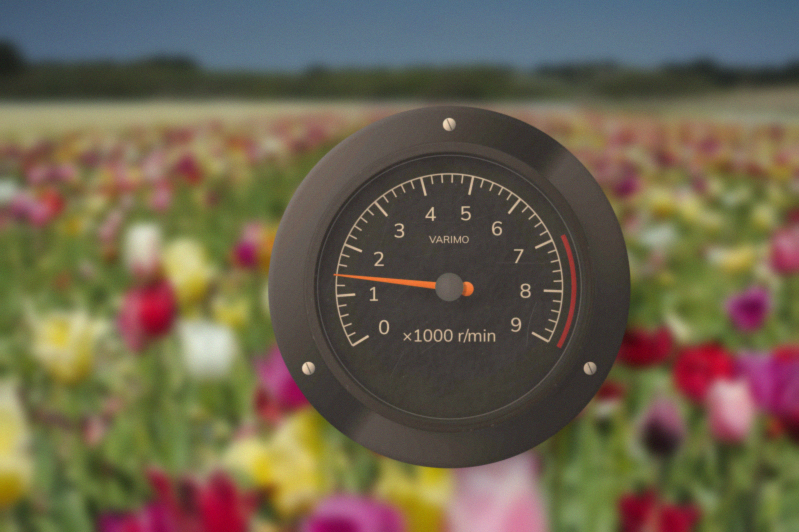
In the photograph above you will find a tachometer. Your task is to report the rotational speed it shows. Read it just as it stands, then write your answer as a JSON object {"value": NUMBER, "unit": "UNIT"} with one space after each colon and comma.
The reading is {"value": 1400, "unit": "rpm"}
